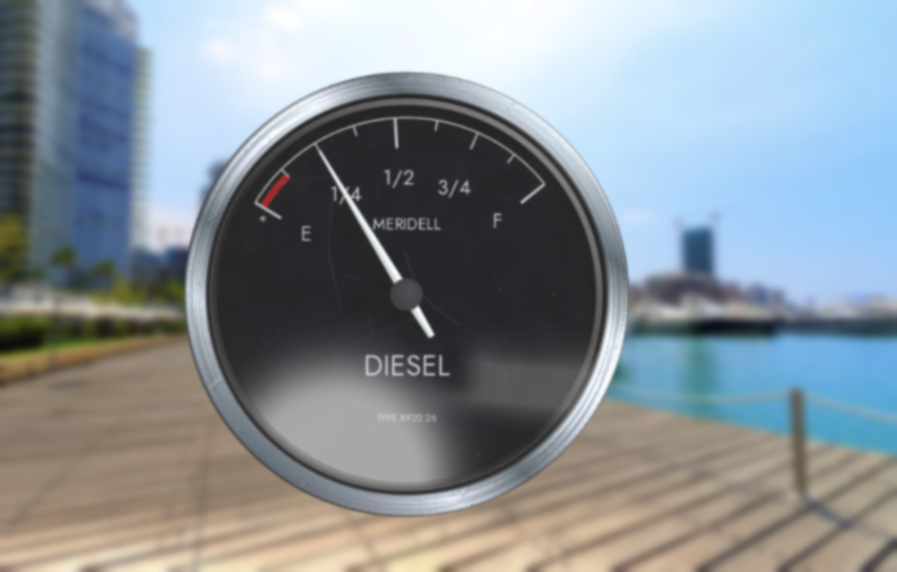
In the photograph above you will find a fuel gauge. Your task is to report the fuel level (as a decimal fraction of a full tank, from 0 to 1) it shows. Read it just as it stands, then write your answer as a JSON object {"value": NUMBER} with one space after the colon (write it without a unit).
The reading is {"value": 0.25}
